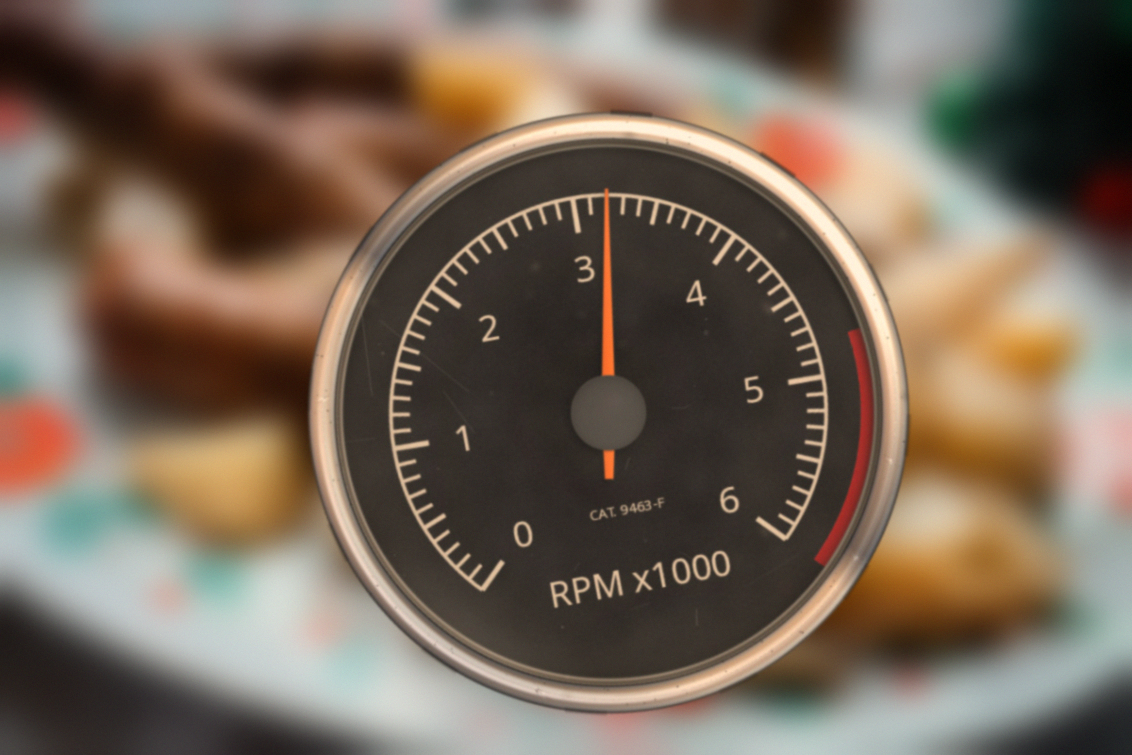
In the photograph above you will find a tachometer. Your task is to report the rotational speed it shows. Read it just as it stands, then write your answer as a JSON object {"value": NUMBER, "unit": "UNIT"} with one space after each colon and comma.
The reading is {"value": 3200, "unit": "rpm"}
